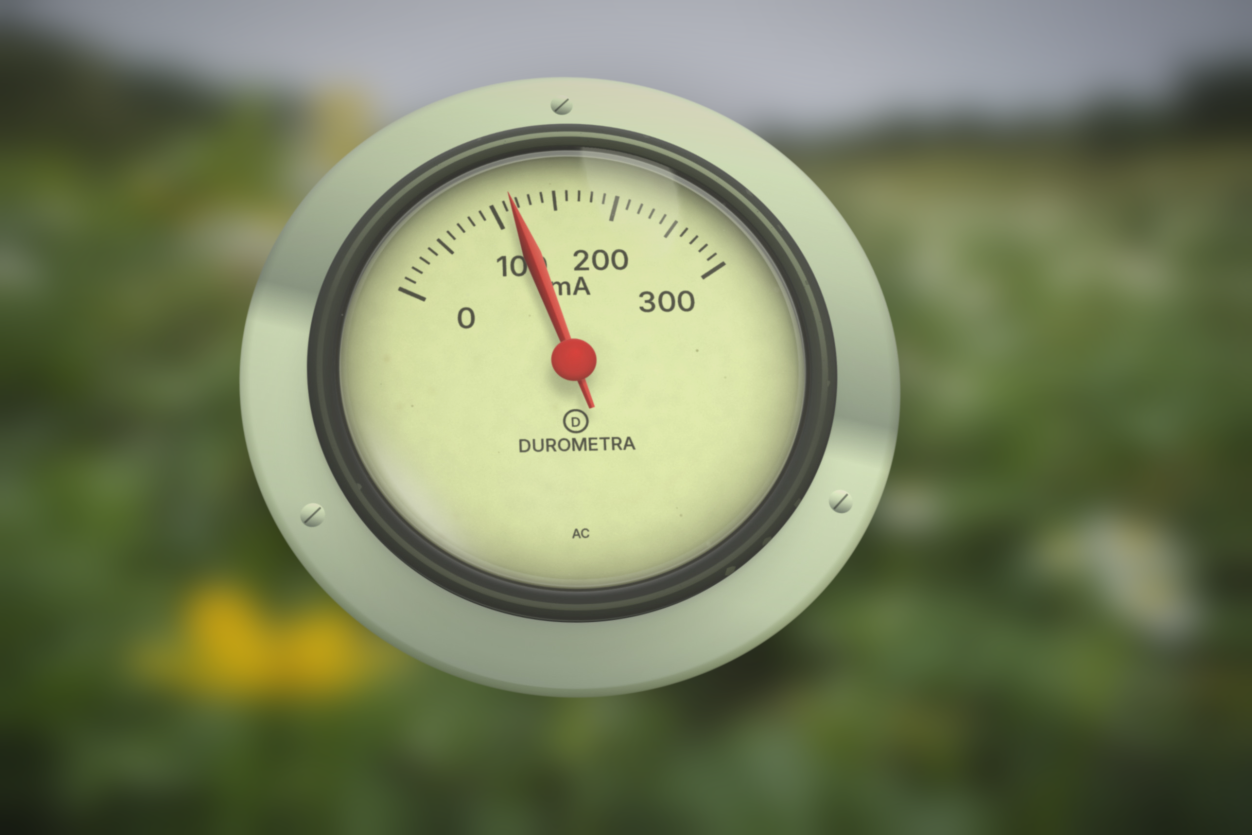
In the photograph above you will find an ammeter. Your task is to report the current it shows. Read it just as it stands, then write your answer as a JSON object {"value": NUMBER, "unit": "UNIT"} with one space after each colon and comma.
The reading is {"value": 115, "unit": "mA"}
